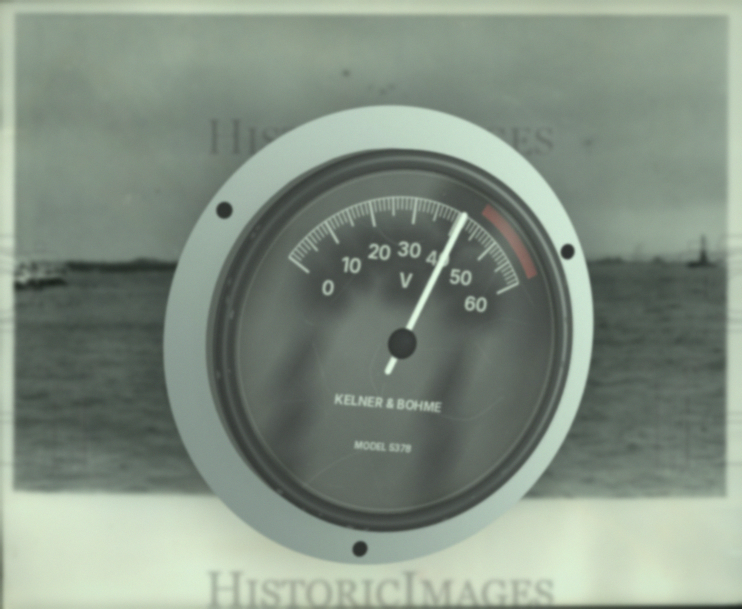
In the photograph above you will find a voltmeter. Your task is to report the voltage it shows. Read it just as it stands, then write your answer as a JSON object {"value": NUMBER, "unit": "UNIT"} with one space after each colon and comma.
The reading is {"value": 40, "unit": "V"}
